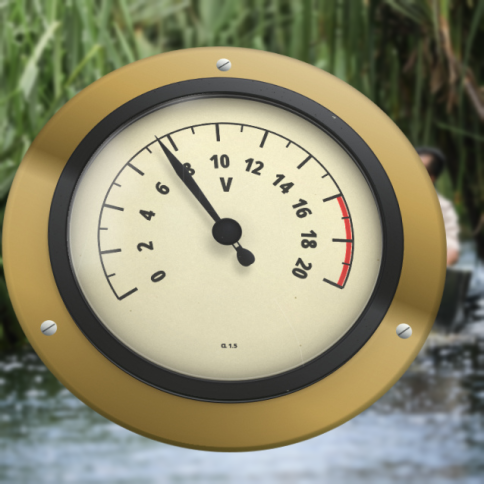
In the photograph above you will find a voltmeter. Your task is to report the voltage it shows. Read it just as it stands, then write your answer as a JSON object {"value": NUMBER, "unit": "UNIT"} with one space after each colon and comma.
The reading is {"value": 7.5, "unit": "V"}
